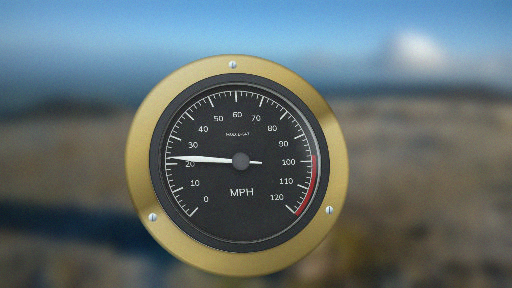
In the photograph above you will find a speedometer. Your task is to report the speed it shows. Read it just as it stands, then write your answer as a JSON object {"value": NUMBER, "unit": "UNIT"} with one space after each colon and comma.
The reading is {"value": 22, "unit": "mph"}
